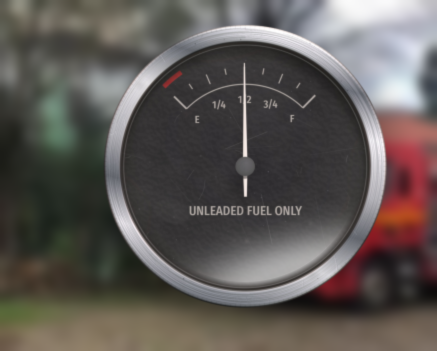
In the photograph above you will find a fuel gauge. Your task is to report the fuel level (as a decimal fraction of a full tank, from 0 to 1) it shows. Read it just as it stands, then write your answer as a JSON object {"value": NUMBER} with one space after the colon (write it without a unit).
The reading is {"value": 0.5}
